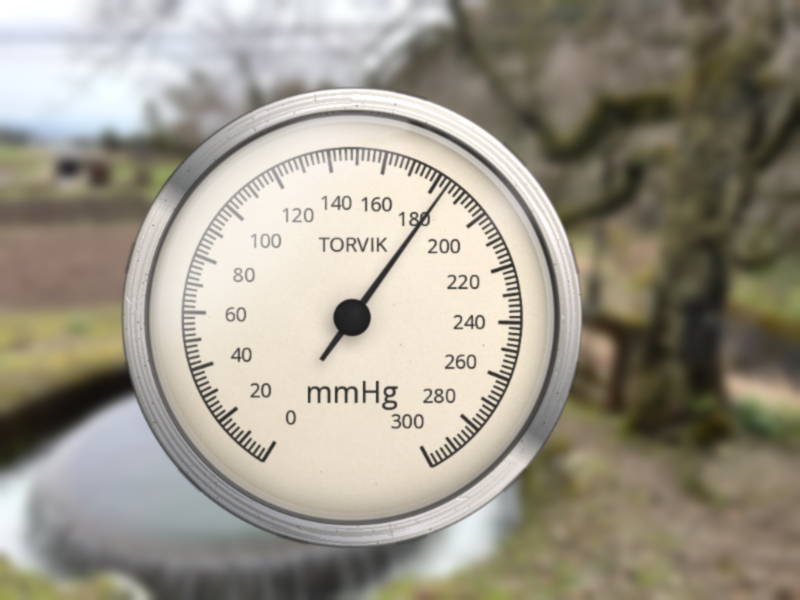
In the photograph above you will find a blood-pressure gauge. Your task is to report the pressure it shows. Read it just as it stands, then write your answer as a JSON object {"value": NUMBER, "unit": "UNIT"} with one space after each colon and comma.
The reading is {"value": 184, "unit": "mmHg"}
